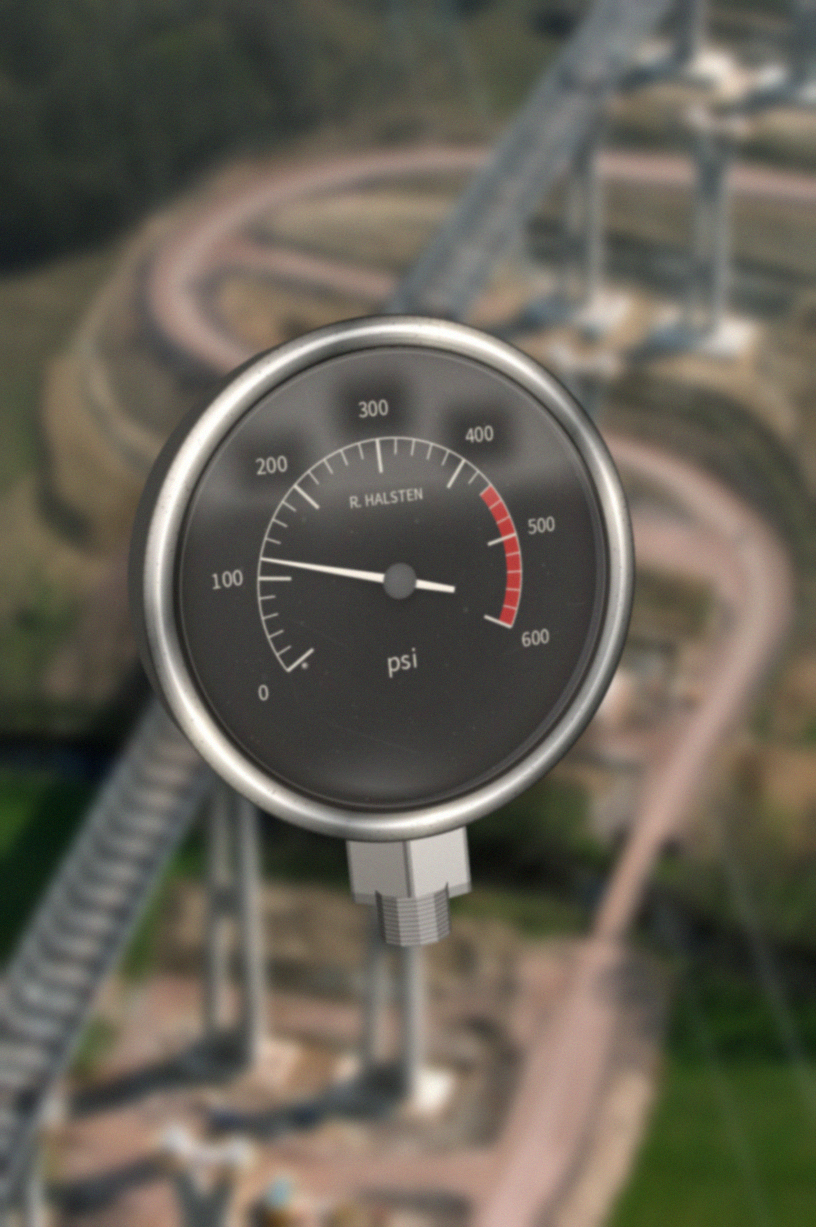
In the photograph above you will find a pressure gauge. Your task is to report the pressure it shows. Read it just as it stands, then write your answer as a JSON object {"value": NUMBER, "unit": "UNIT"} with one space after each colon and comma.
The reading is {"value": 120, "unit": "psi"}
